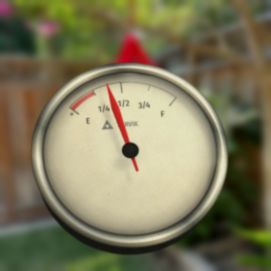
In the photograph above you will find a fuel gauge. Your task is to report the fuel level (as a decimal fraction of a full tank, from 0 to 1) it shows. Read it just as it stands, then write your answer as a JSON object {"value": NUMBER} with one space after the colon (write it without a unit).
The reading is {"value": 0.375}
